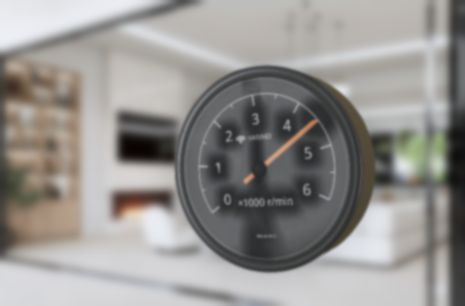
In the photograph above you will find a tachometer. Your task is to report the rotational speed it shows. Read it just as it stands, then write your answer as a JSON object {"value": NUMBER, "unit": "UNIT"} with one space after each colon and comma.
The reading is {"value": 4500, "unit": "rpm"}
